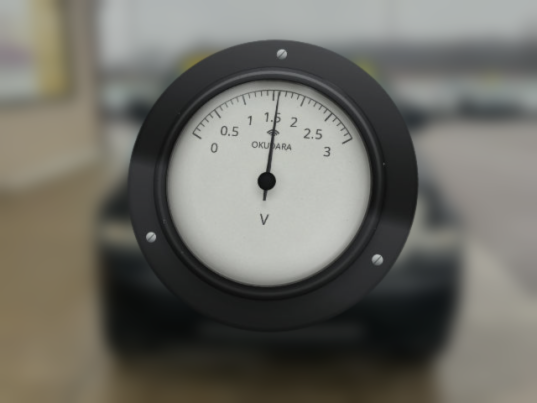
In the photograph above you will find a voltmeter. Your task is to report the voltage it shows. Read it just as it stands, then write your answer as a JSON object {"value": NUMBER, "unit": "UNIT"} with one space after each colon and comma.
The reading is {"value": 1.6, "unit": "V"}
